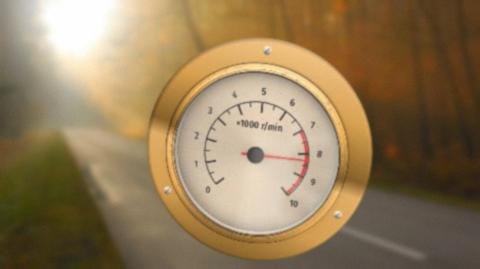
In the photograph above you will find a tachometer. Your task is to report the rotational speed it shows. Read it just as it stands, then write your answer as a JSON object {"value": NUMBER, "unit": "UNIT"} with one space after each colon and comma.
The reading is {"value": 8250, "unit": "rpm"}
